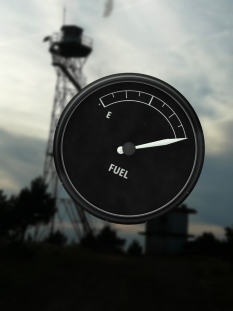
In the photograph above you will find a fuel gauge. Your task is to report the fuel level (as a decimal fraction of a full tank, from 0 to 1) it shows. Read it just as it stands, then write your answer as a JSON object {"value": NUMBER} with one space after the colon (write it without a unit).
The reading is {"value": 1}
